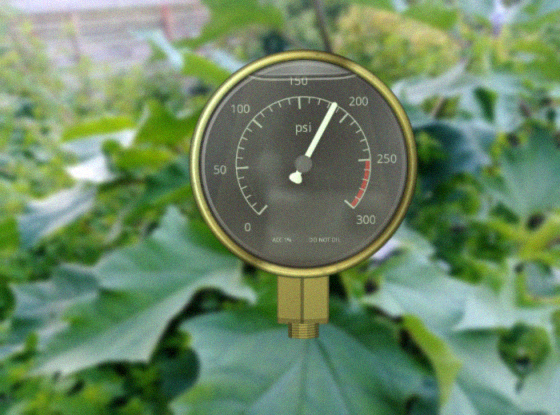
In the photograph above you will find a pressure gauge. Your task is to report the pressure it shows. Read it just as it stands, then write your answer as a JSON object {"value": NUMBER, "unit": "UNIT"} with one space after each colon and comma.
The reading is {"value": 185, "unit": "psi"}
